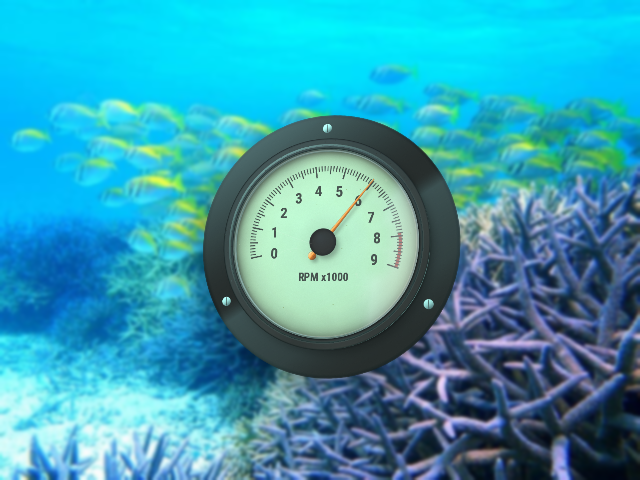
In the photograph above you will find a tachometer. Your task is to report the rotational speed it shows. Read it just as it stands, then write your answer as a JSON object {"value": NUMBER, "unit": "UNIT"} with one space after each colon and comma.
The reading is {"value": 6000, "unit": "rpm"}
